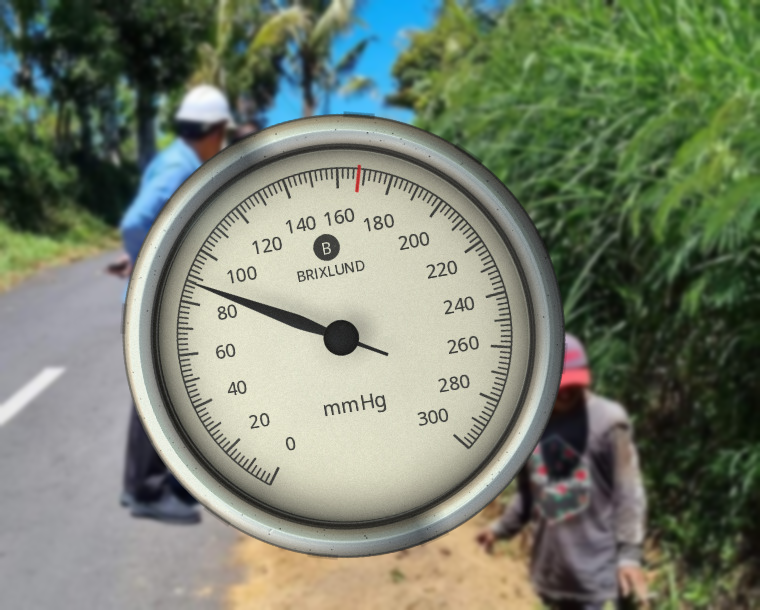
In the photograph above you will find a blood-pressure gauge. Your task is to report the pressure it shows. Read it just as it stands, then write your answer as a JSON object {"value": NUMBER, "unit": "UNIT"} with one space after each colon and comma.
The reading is {"value": 88, "unit": "mmHg"}
